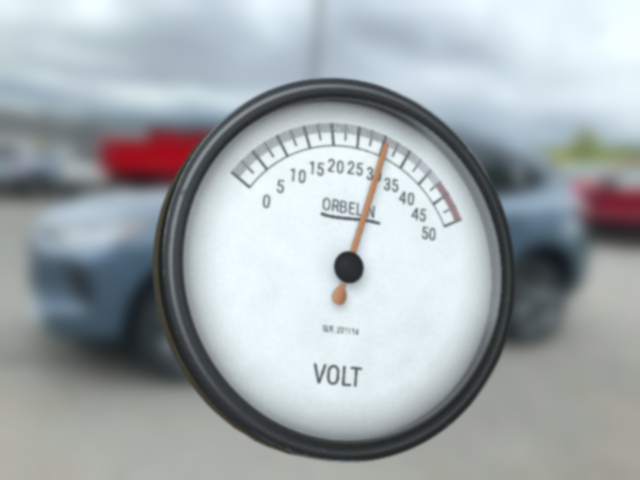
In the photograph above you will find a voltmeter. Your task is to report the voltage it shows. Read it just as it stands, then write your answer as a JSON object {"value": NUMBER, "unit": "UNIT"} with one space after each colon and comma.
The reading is {"value": 30, "unit": "V"}
